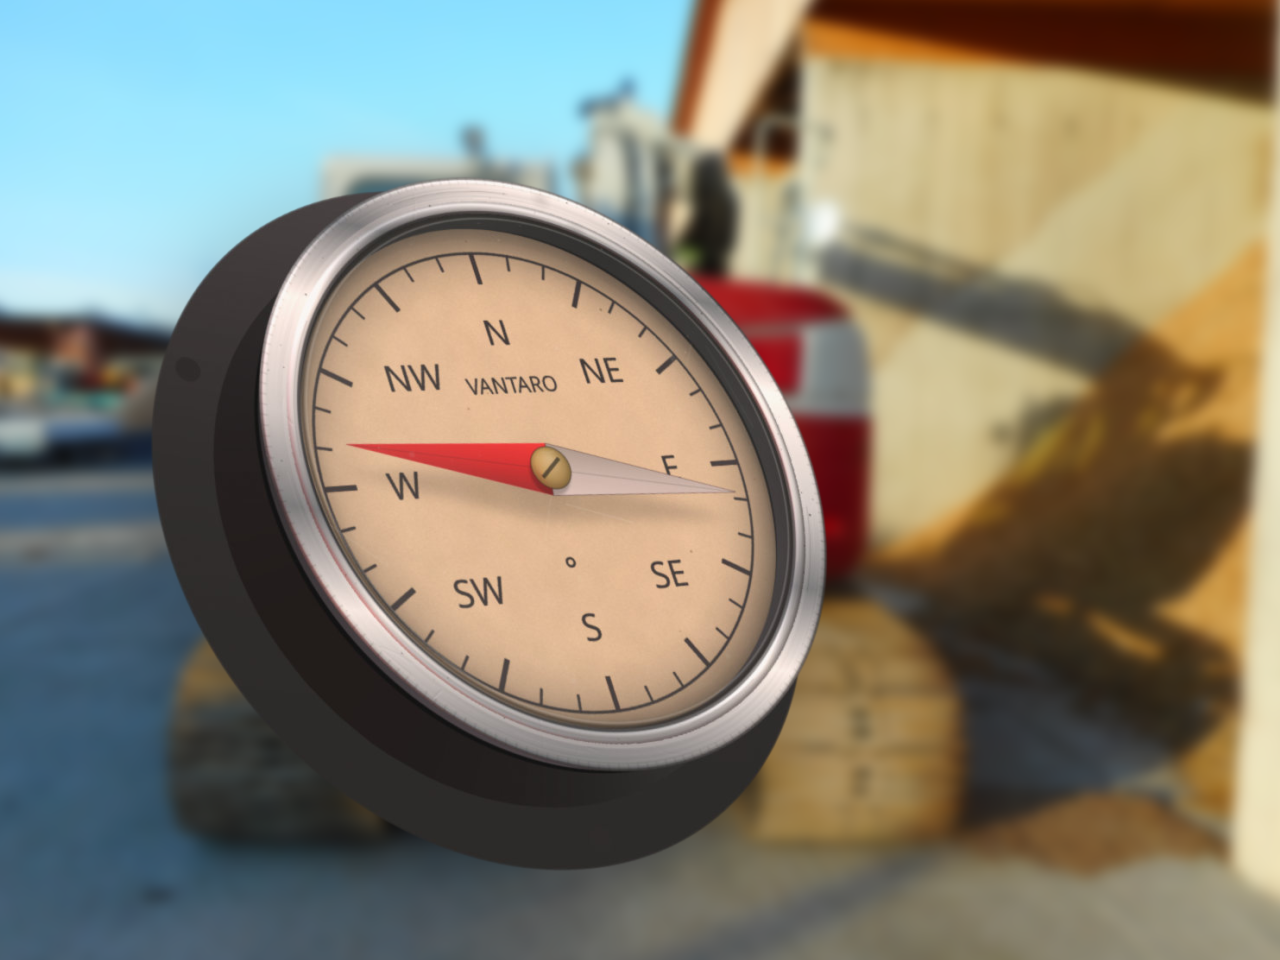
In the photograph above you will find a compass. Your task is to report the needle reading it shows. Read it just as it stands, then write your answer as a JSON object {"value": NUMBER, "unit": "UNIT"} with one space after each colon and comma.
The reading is {"value": 280, "unit": "°"}
